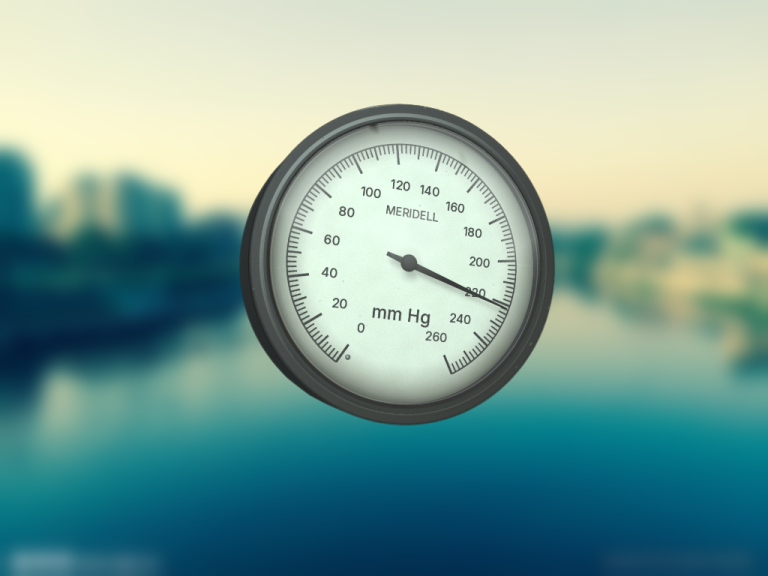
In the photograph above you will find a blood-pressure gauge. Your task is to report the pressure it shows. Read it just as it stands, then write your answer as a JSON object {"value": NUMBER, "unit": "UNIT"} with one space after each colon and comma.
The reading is {"value": 222, "unit": "mmHg"}
